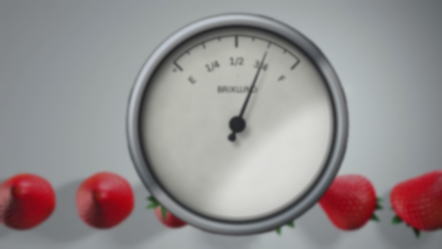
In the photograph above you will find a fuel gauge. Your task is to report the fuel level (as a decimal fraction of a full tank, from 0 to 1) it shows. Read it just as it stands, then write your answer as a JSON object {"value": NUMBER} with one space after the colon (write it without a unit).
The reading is {"value": 0.75}
